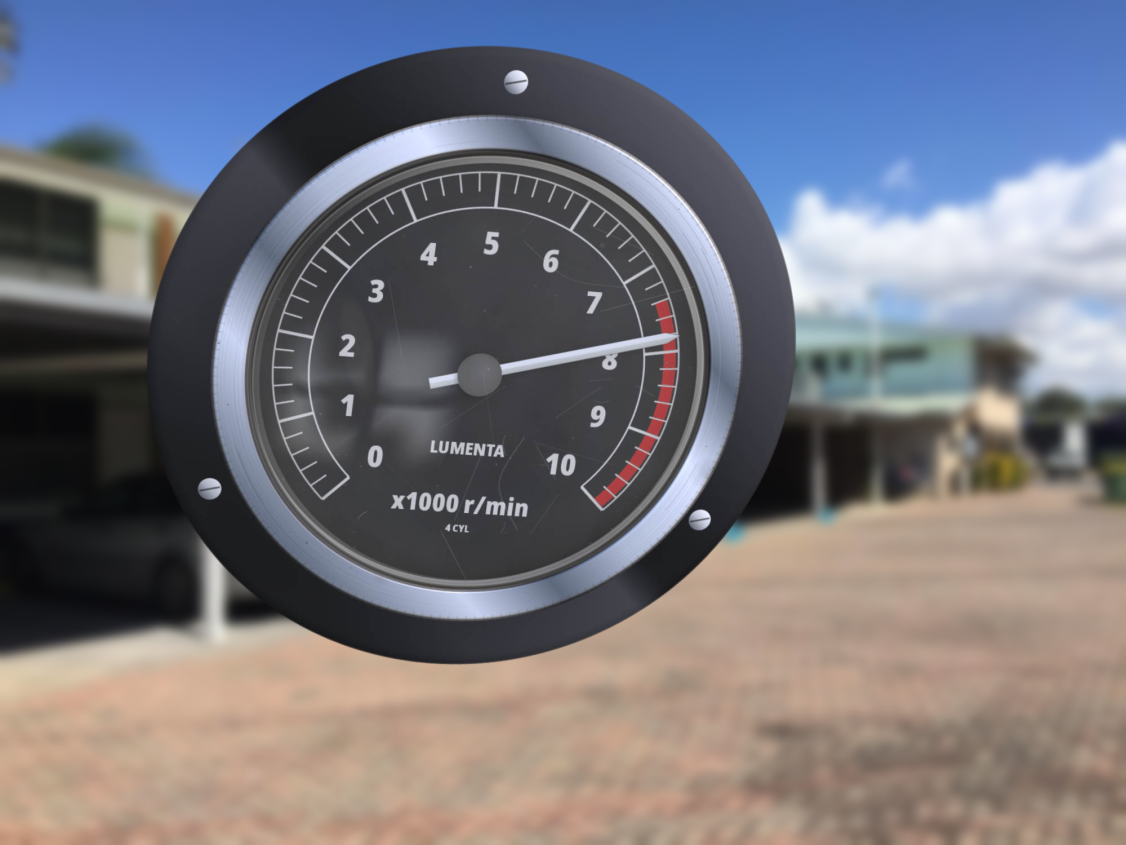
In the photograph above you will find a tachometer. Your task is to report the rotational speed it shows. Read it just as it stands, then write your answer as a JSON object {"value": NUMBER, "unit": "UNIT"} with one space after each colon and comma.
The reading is {"value": 7800, "unit": "rpm"}
